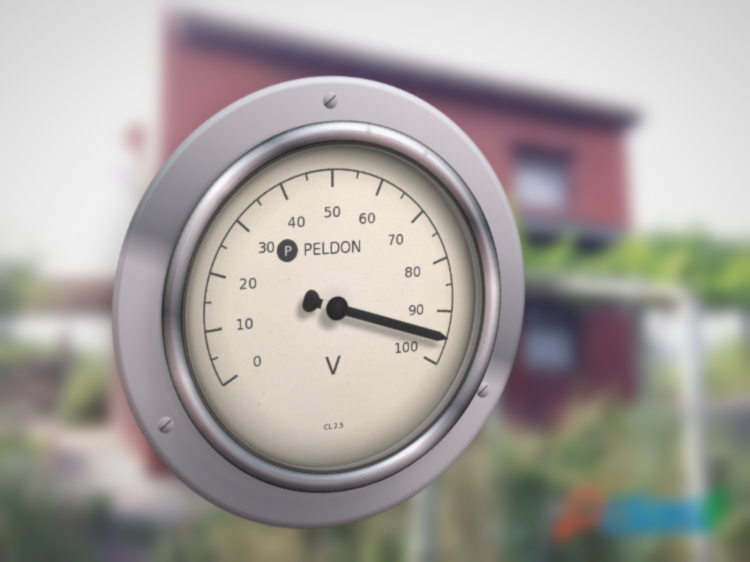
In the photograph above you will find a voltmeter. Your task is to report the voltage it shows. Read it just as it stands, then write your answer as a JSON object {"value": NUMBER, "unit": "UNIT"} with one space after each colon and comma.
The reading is {"value": 95, "unit": "V"}
